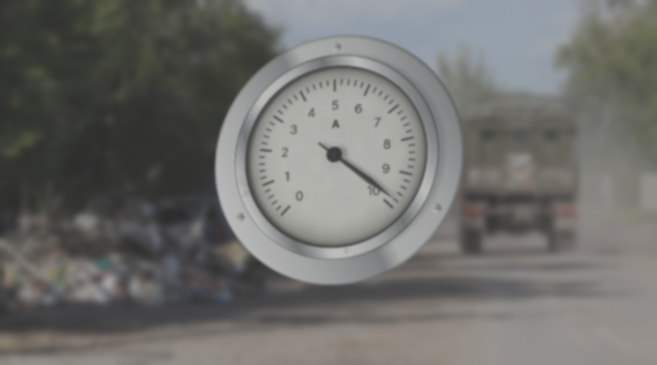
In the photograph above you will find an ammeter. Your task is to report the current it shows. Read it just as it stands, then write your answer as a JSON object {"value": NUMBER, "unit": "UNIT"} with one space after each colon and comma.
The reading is {"value": 9.8, "unit": "A"}
